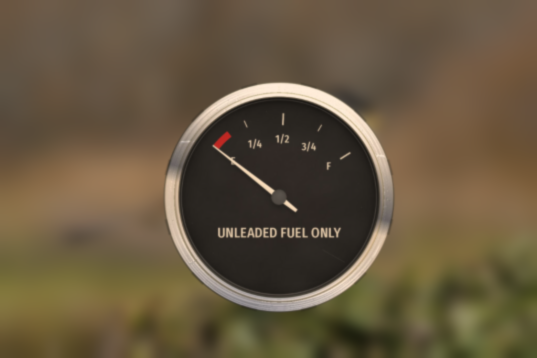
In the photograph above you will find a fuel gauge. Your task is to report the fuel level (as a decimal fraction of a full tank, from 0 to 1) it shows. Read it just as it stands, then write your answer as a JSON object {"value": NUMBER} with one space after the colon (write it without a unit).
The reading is {"value": 0}
